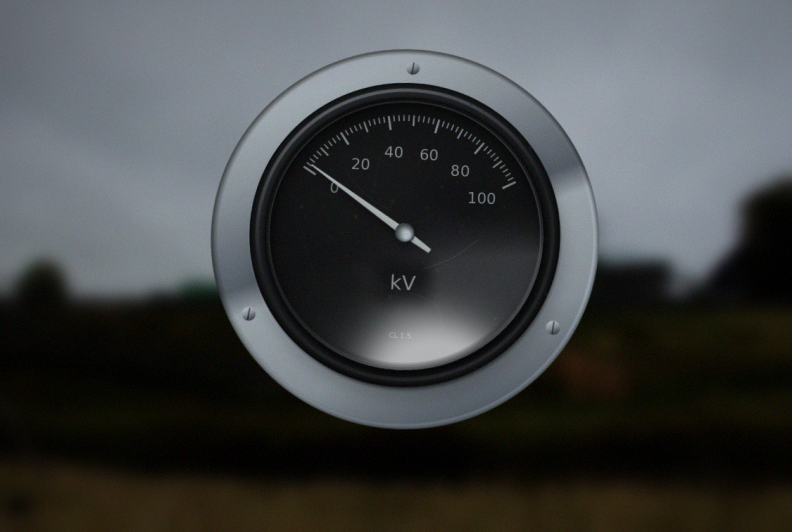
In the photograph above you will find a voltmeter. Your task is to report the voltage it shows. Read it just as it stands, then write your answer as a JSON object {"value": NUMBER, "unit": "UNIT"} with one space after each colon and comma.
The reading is {"value": 2, "unit": "kV"}
